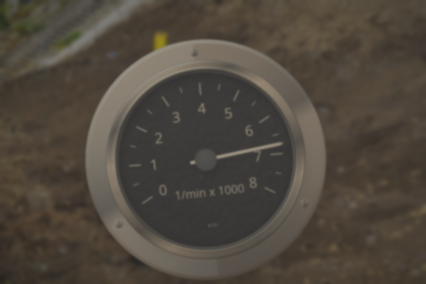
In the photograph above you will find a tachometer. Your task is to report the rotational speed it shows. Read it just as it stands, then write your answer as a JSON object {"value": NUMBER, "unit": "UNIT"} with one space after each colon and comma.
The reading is {"value": 6750, "unit": "rpm"}
